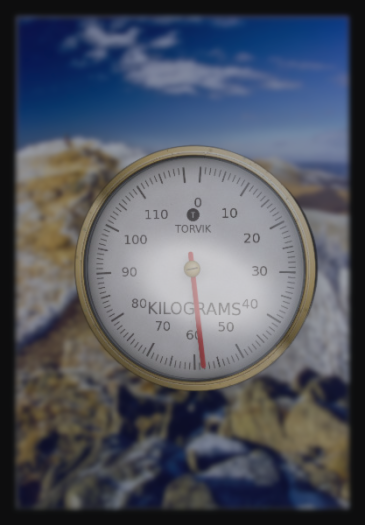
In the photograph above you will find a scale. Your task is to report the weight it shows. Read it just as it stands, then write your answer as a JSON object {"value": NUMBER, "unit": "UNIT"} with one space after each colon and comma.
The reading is {"value": 58, "unit": "kg"}
